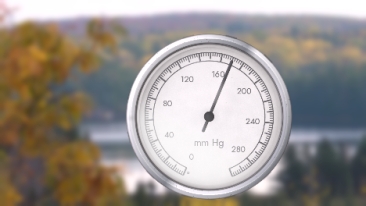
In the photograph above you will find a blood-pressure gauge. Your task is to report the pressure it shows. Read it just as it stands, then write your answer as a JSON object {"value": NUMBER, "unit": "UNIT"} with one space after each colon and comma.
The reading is {"value": 170, "unit": "mmHg"}
